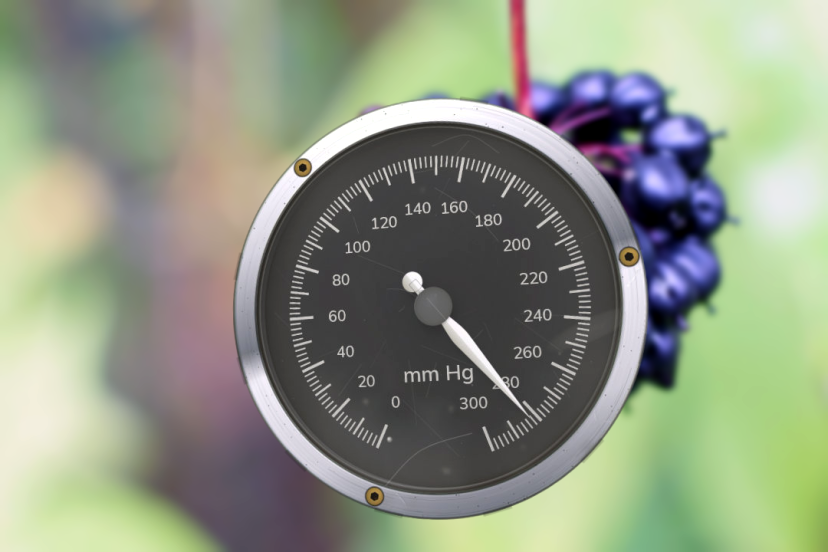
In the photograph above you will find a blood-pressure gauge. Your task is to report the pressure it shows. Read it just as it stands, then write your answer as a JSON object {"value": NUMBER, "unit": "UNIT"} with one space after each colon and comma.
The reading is {"value": 282, "unit": "mmHg"}
